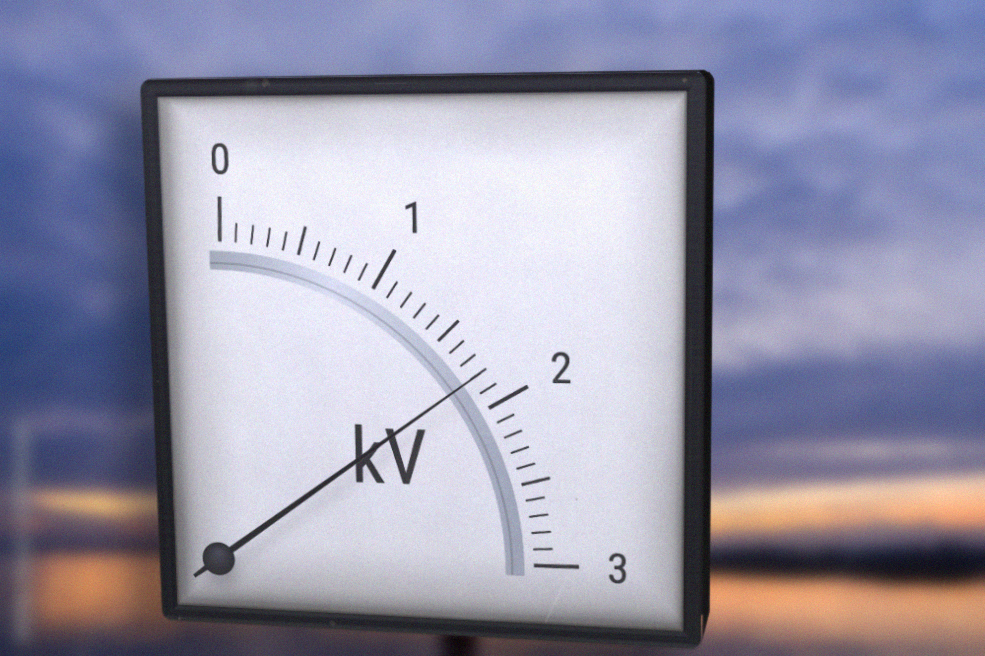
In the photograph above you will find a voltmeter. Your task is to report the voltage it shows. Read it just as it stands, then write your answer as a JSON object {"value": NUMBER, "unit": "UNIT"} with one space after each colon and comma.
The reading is {"value": 1.8, "unit": "kV"}
